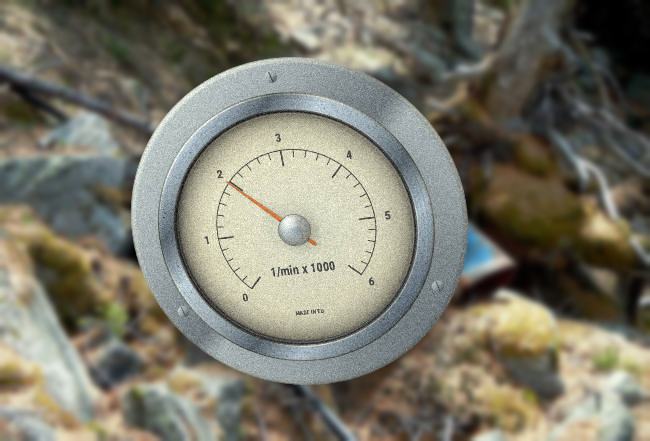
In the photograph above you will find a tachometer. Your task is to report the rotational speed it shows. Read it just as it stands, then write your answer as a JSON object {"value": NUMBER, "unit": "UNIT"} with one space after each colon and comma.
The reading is {"value": 2000, "unit": "rpm"}
